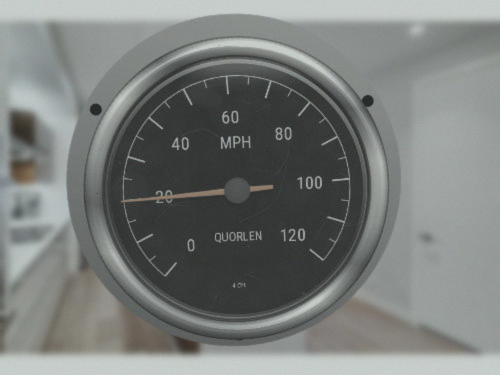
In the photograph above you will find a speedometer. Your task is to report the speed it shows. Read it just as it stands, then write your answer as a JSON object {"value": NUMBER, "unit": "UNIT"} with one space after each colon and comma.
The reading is {"value": 20, "unit": "mph"}
